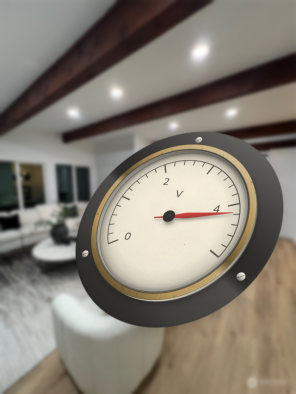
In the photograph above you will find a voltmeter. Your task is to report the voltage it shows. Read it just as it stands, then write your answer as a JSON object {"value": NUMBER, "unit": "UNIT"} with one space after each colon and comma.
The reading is {"value": 4.2, "unit": "V"}
